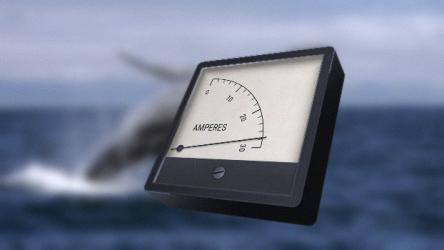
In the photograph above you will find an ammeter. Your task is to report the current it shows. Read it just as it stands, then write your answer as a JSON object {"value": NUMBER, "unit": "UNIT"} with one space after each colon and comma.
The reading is {"value": 28, "unit": "A"}
